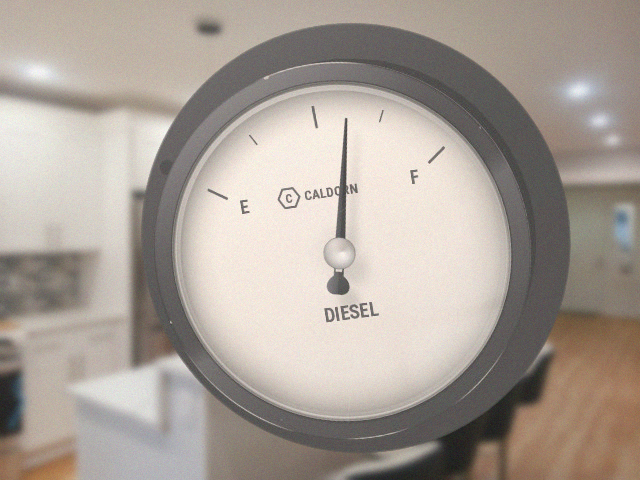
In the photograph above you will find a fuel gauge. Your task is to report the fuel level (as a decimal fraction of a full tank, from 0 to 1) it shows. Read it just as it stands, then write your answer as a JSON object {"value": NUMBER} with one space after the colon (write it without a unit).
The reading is {"value": 0.625}
